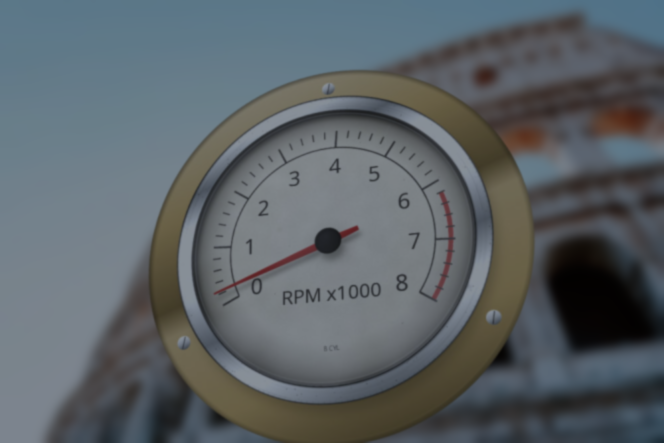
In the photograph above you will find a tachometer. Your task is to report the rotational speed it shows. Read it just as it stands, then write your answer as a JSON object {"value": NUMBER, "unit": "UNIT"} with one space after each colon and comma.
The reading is {"value": 200, "unit": "rpm"}
